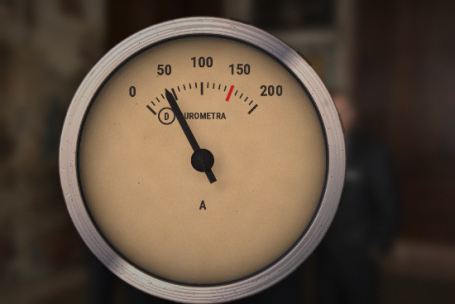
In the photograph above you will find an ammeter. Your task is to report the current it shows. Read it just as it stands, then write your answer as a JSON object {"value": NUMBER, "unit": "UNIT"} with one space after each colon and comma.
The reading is {"value": 40, "unit": "A"}
